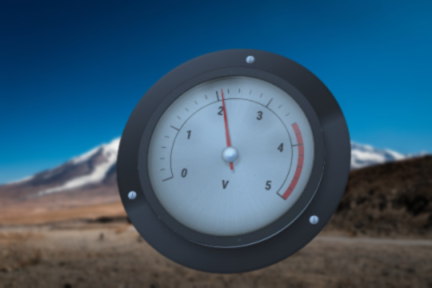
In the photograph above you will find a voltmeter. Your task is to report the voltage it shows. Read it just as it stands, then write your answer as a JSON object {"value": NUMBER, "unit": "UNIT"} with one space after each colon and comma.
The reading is {"value": 2.1, "unit": "V"}
